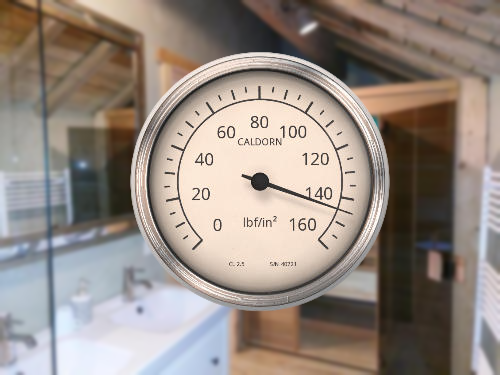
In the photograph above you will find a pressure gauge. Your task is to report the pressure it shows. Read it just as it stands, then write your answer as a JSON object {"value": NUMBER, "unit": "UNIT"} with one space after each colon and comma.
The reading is {"value": 145, "unit": "psi"}
